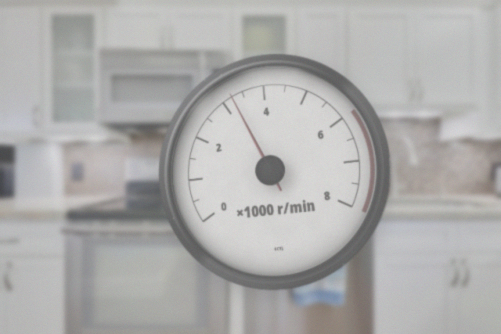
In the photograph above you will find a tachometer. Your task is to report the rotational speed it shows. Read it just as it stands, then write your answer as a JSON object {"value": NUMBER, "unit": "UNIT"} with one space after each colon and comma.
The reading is {"value": 3250, "unit": "rpm"}
